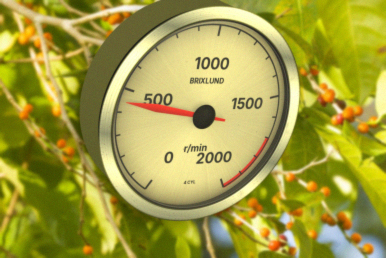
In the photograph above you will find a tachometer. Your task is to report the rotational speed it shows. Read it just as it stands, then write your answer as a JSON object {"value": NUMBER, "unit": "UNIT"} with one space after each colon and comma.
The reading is {"value": 450, "unit": "rpm"}
